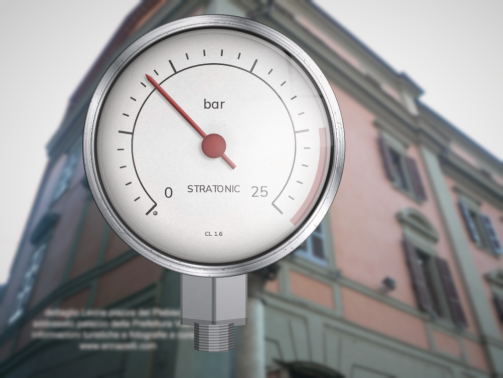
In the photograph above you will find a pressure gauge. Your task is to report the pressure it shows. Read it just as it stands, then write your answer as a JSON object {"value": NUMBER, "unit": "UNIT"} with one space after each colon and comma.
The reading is {"value": 8.5, "unit": "bar"}
